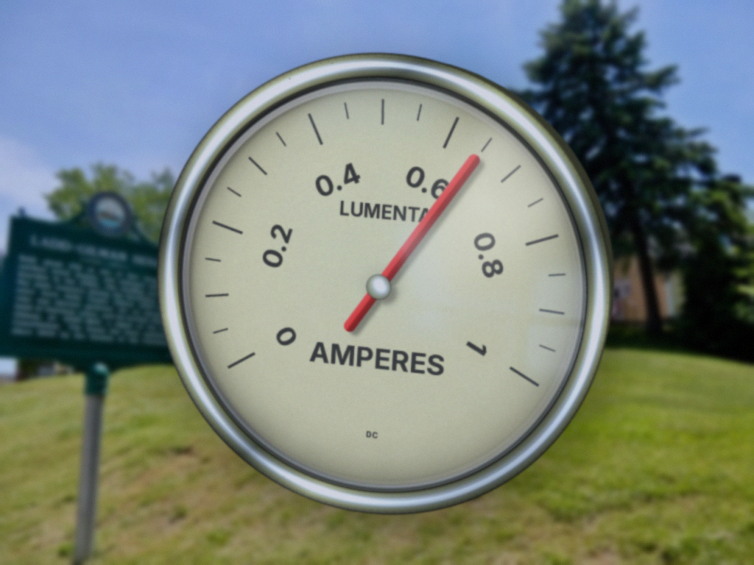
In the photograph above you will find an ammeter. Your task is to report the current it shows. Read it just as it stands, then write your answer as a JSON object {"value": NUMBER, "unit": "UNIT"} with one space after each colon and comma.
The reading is {"value": 0.65, "unit": "A"}
